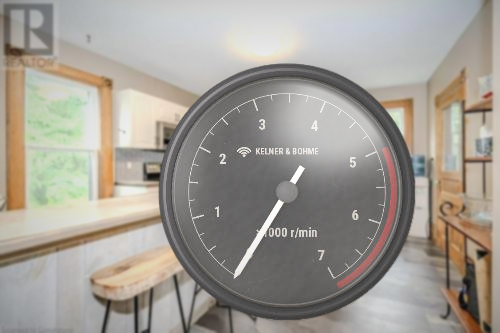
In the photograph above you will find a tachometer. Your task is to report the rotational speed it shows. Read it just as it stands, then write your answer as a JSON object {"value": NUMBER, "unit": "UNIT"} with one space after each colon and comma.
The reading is {"value": 0, "unit": "rpm"}
